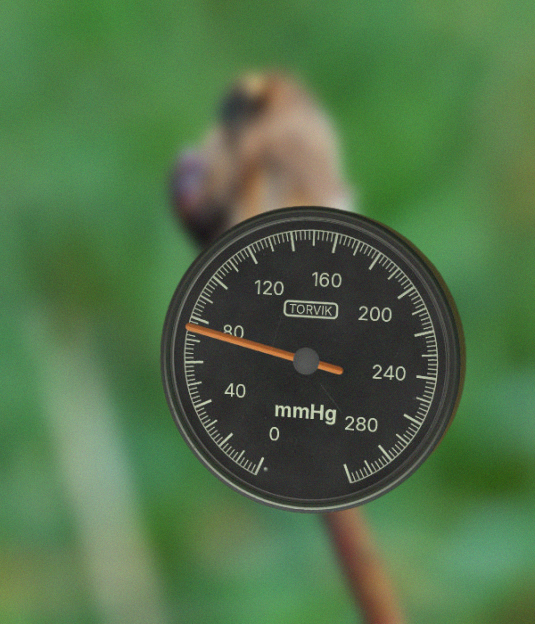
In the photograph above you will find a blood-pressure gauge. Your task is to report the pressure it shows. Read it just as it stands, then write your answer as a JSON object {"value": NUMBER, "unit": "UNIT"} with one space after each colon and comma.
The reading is {"value": 76, "unit": "mmHg"}
